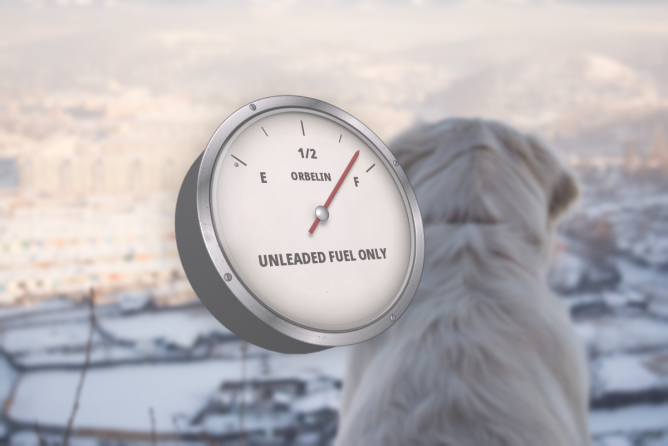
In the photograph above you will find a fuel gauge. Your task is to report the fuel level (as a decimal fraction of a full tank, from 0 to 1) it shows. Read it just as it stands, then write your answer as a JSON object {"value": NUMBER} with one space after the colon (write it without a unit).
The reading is {"value": 0.875}
